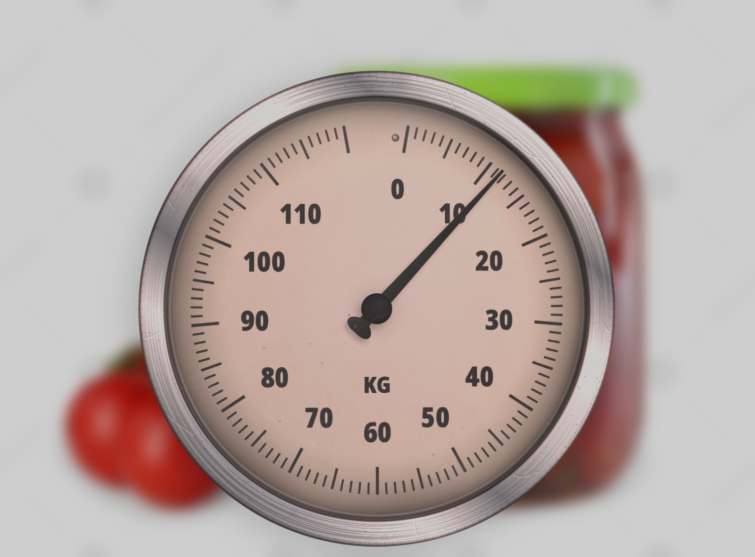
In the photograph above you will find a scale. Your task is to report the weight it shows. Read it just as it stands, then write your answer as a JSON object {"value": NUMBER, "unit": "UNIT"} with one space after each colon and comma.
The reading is {"value": 11.5, "unit": "kg"}
